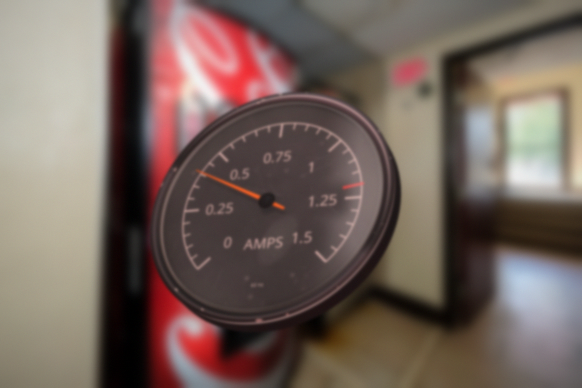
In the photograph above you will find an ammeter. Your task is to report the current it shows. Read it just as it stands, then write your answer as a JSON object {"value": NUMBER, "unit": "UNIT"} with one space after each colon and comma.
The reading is {"value": 0.4, "unit": "A"}
